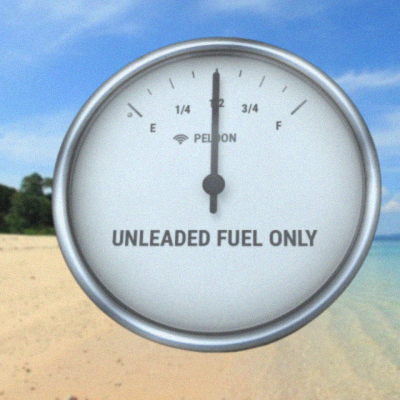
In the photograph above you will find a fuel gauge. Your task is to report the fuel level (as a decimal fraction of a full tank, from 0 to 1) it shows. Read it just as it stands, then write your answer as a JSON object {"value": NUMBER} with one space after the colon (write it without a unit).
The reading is {"value": 0.5}
